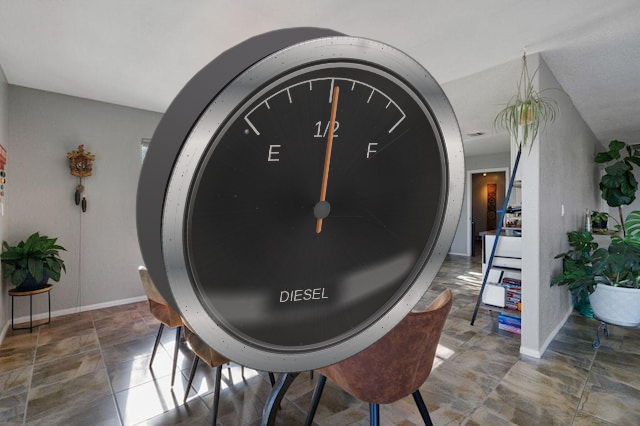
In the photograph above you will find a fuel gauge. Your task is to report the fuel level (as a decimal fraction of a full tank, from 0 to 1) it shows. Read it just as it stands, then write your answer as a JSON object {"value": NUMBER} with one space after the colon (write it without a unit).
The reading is {"value": 0.5}
